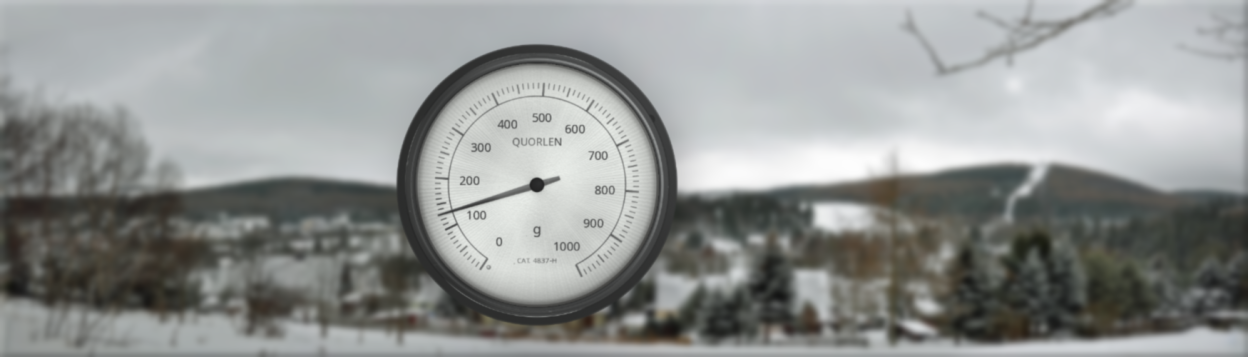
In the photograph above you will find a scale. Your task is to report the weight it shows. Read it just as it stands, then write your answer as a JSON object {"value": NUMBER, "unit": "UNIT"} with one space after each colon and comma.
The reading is {"value": 130, "unit": "g"}
